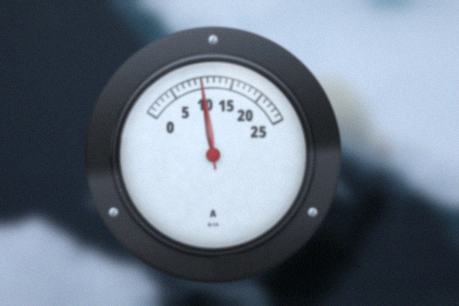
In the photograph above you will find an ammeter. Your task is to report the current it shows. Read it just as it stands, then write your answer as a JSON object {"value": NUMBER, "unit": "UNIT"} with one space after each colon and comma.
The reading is {"value": 10, "unit": "A"}
